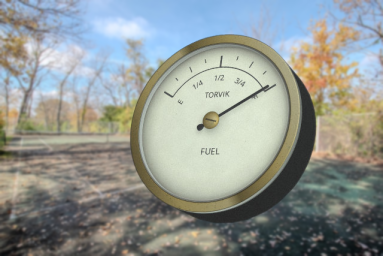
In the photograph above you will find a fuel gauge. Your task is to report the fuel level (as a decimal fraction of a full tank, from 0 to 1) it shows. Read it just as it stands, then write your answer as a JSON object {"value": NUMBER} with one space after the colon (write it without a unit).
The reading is {"value": 1}
